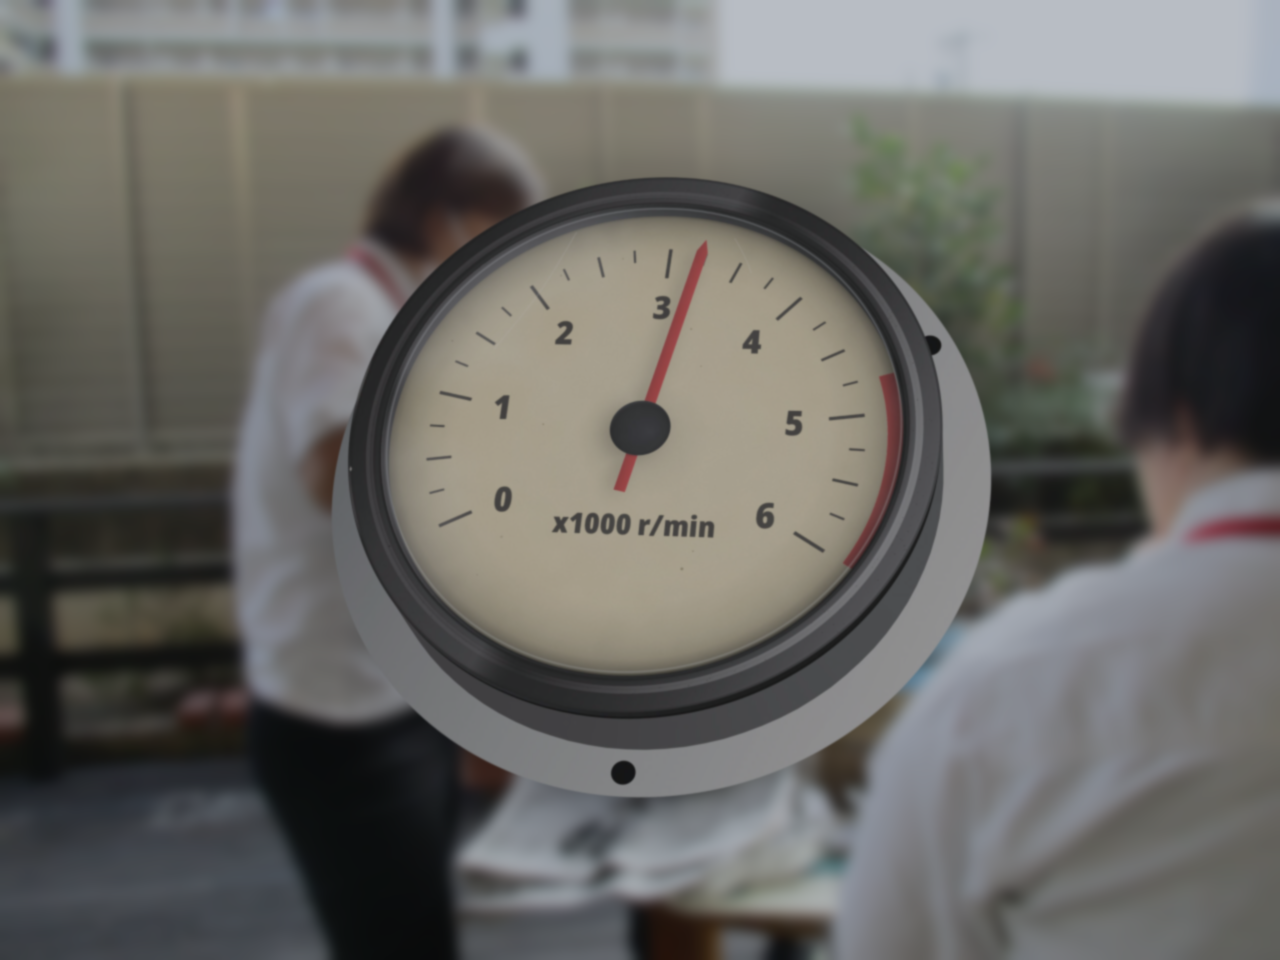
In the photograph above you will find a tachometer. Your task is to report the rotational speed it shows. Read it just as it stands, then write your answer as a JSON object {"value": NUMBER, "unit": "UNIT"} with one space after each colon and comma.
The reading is {"value": 3250, "unit": "rpm"}
